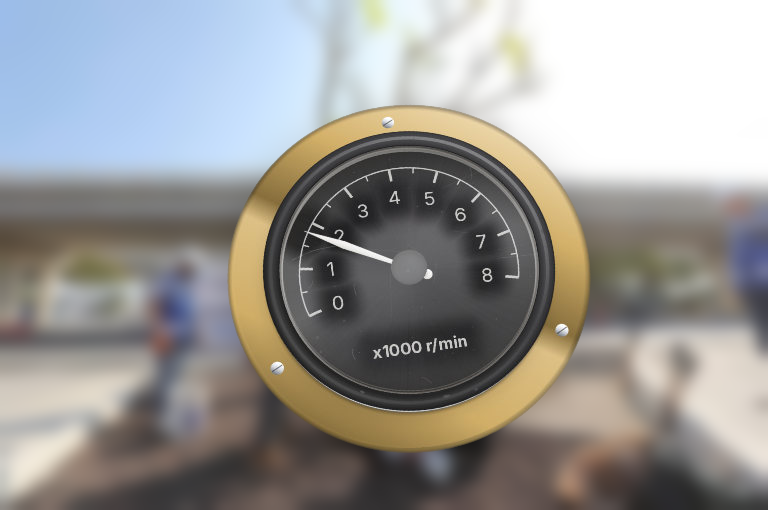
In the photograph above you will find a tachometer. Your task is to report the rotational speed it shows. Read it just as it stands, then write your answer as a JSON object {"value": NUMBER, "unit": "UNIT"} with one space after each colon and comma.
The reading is {"value": 1750, "unit": "rpm"}
